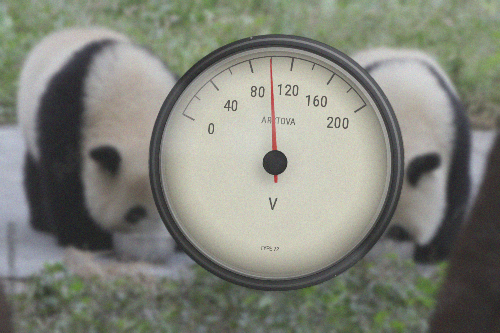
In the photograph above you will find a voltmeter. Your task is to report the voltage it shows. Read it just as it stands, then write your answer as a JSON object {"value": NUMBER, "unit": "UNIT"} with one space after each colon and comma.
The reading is {"value": 100, "unit": "V"}
